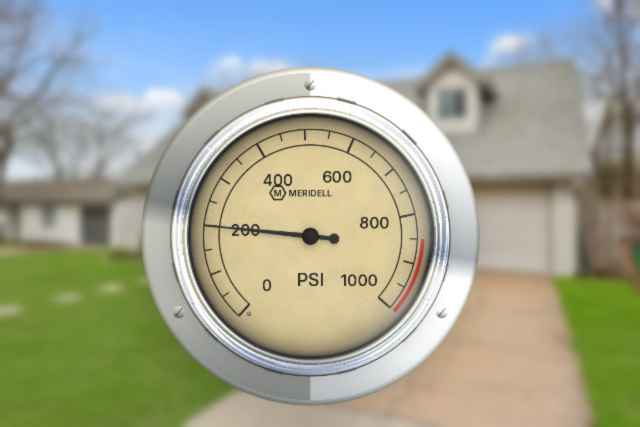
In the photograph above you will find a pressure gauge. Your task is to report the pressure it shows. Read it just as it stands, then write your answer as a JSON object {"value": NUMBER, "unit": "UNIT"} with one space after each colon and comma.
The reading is {"value": 200, "unit": "psi"}
